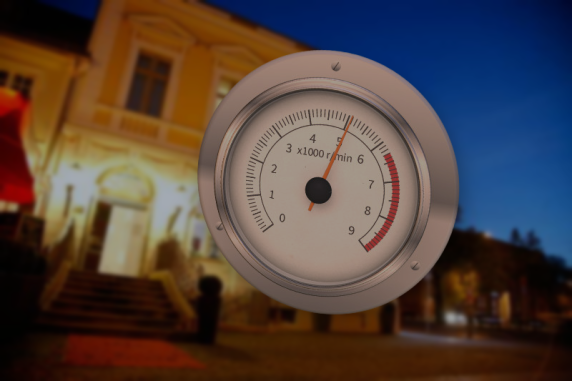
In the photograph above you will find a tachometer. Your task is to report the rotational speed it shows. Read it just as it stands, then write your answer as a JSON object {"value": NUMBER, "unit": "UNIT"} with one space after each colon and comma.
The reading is {"value": 5100, "unit": "rpm"}
